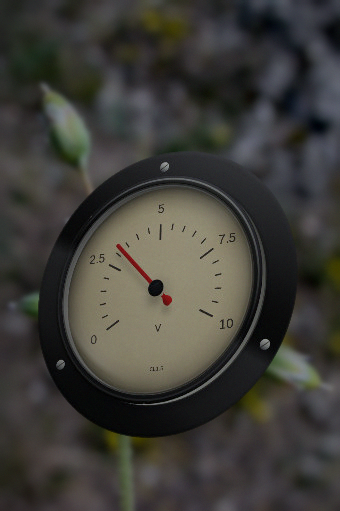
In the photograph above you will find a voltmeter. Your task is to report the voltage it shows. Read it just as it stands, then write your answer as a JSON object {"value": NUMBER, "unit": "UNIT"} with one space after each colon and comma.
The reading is {"value": 3.25, "unit": "V"}
